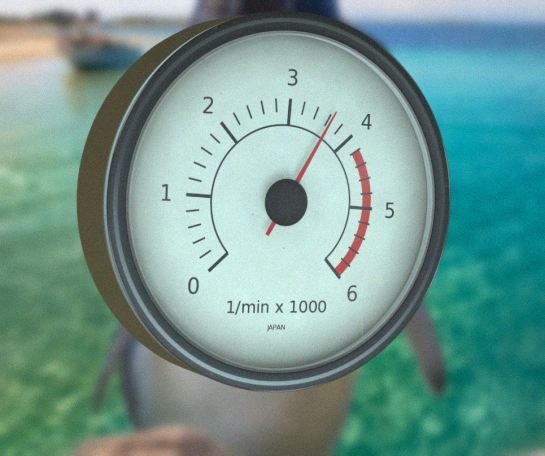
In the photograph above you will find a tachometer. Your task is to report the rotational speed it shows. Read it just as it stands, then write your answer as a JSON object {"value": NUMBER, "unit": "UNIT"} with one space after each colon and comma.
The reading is {"value": 3600, "unit": "rpm"}
